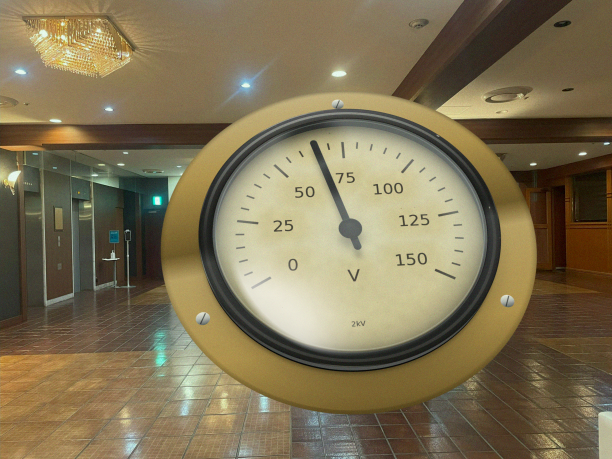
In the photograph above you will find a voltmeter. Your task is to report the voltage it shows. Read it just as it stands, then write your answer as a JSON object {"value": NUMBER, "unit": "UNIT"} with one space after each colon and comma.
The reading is {"value": 65, "unit": "V"}
